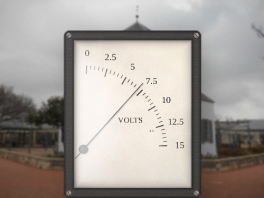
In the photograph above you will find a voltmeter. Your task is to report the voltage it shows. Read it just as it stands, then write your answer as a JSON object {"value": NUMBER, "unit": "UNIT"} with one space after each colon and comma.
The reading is {"value": 7, "unit": "V"}
